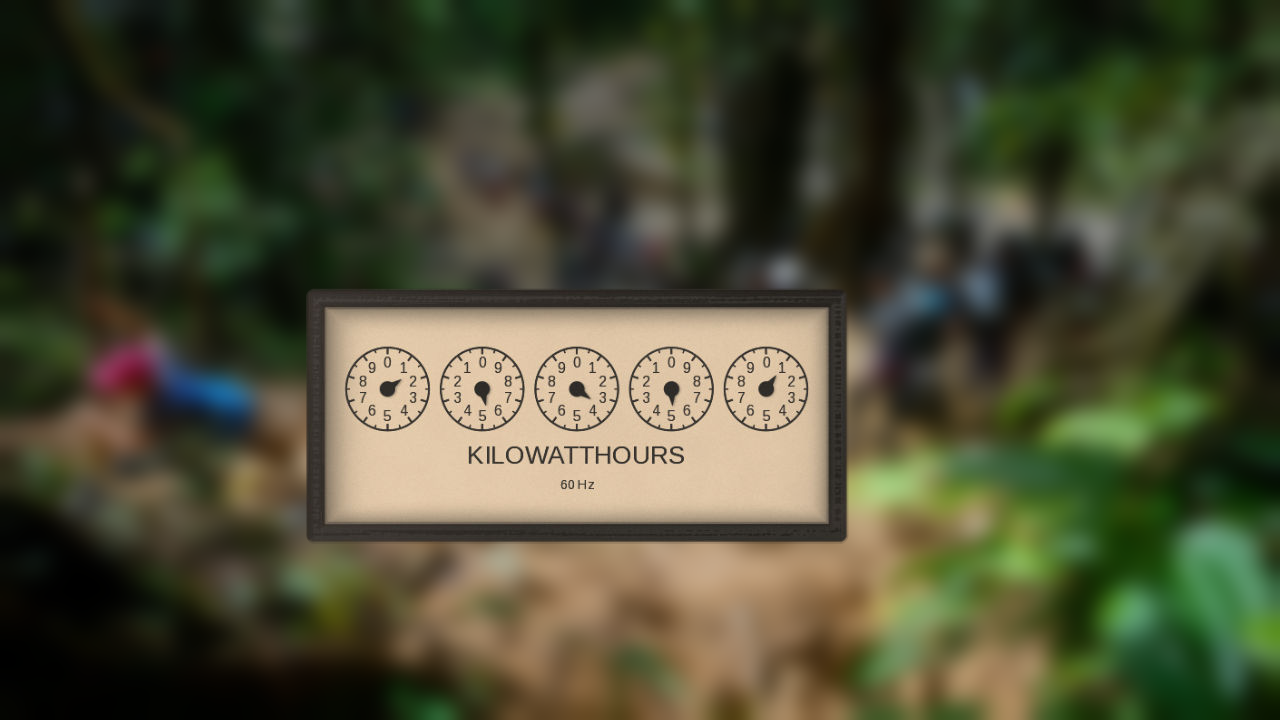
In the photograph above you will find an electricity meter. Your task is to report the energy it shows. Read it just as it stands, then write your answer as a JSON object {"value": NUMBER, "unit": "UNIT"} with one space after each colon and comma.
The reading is {"value": 15351, "unit": "kWh"}
